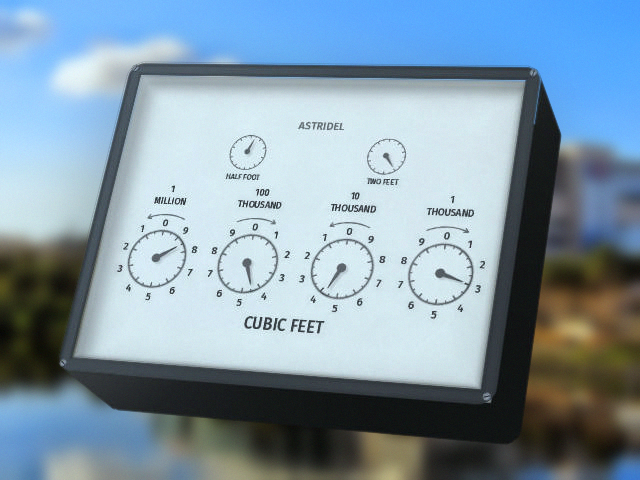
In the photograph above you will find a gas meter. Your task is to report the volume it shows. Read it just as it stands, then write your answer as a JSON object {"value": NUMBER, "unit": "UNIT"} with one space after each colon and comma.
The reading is {"value": 844300, "unit": "ft³"}
